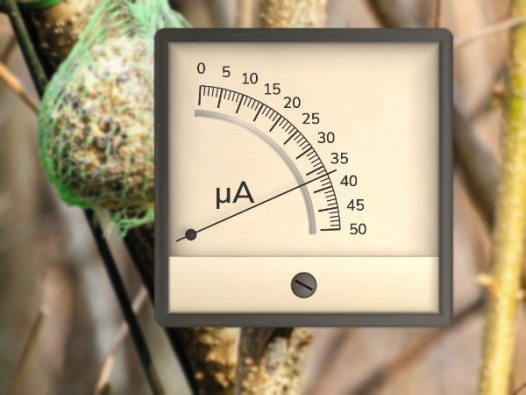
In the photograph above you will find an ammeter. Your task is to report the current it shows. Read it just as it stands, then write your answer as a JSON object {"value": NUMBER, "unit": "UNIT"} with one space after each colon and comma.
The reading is {"value": 37, "unit": "µA"}
